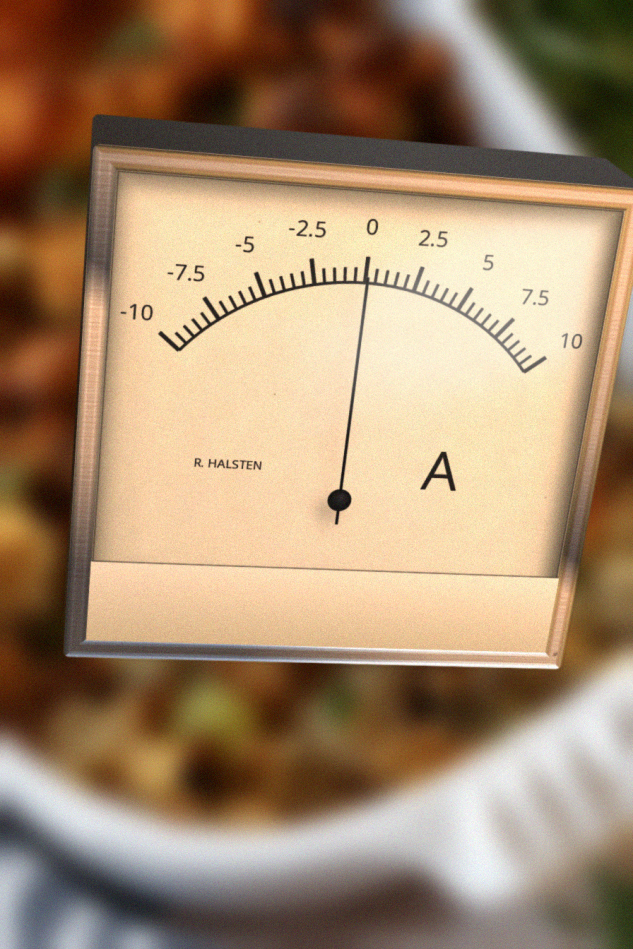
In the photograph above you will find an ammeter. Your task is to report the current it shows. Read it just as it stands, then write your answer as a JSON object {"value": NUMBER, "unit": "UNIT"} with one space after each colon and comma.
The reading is {"value": 0, "unit": "A"}
